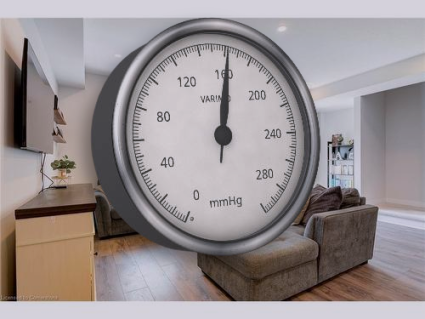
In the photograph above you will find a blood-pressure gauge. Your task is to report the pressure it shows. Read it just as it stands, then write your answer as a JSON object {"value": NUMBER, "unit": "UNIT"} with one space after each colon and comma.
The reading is {"value": 160, "unit": "mmHg"}
